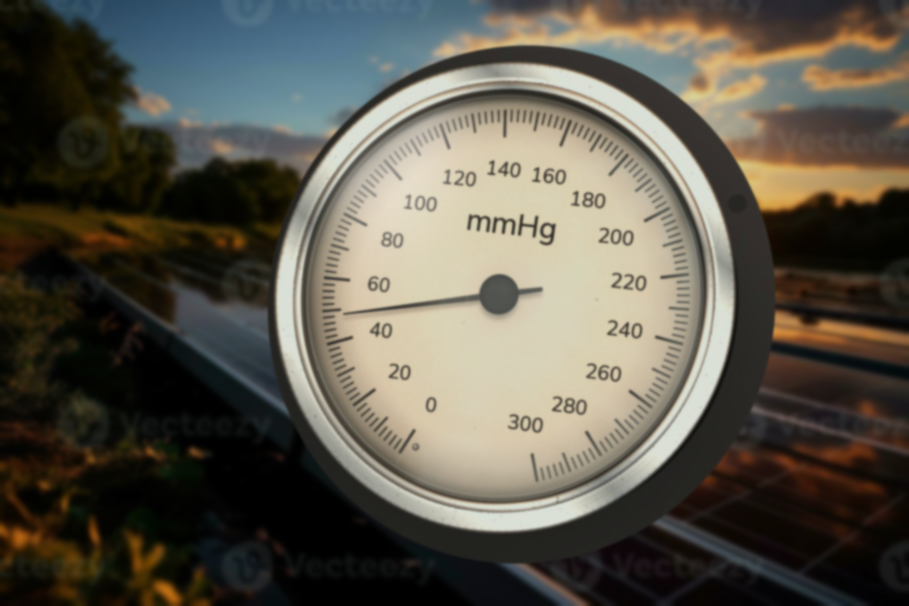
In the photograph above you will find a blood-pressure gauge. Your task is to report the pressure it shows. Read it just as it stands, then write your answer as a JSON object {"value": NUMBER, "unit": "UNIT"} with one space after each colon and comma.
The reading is {"value": 48, "unit": "mmHg"}
